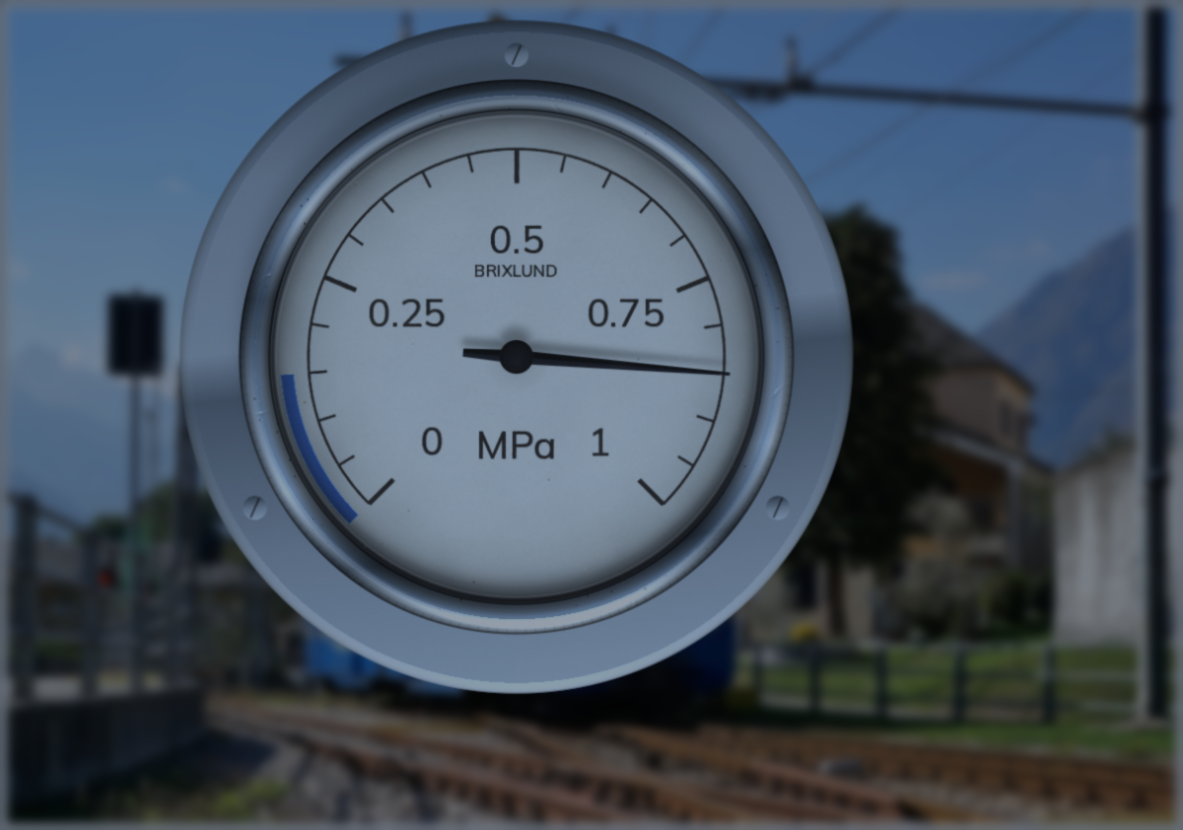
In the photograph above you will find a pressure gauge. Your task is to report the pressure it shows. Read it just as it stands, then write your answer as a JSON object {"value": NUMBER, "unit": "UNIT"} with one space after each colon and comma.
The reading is {"value": 0.85, "unit": "MPa"}
